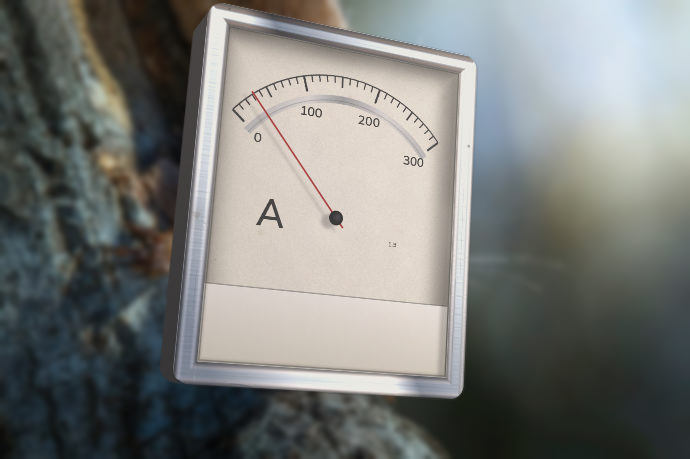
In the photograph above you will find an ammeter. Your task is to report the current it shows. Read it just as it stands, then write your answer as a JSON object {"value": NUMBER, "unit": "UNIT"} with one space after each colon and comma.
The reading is {"value": 30, "unit": "A"}
